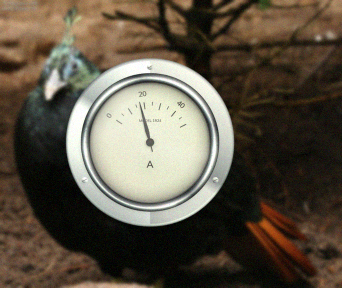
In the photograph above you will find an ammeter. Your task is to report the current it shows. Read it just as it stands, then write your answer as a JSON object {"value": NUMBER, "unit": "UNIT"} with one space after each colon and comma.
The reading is {"value": 17.5, "unit": "A"}
